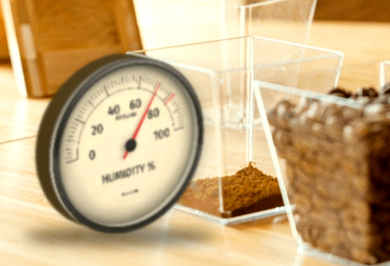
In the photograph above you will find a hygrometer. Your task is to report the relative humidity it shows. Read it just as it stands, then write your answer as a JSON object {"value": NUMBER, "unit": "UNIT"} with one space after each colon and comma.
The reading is {"value": 70, "unit": "%"}
